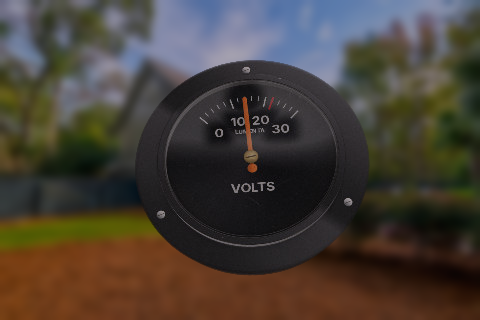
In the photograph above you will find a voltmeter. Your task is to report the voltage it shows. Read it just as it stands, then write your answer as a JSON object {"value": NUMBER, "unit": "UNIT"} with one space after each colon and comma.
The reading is {"value": 14, "unit": "V"}
